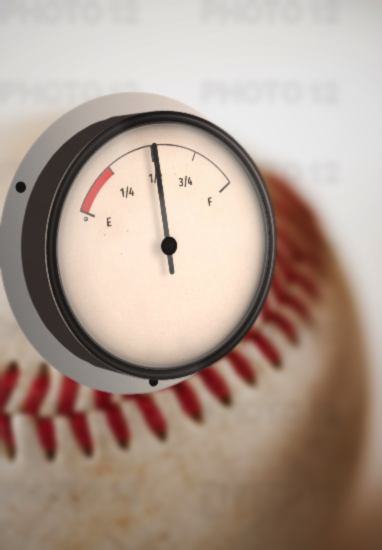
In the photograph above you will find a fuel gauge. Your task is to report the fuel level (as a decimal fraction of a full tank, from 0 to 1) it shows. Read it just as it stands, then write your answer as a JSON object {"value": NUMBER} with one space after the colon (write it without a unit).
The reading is {"value": 0.5}
